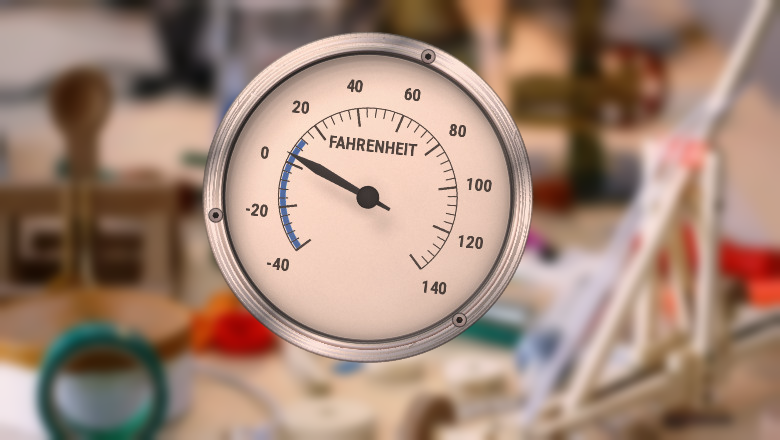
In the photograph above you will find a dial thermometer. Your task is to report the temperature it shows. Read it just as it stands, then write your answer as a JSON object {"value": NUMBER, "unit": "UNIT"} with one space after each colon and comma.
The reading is {"value": 4, "unit": "°F"}
